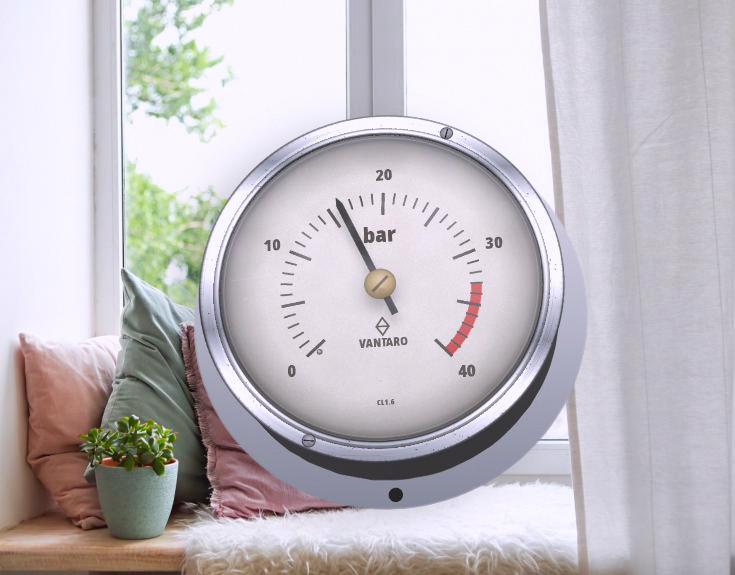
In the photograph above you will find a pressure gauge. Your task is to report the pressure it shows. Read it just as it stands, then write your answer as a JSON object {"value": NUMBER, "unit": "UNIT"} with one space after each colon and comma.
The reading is {"value": 16, "unit": "bar"}
